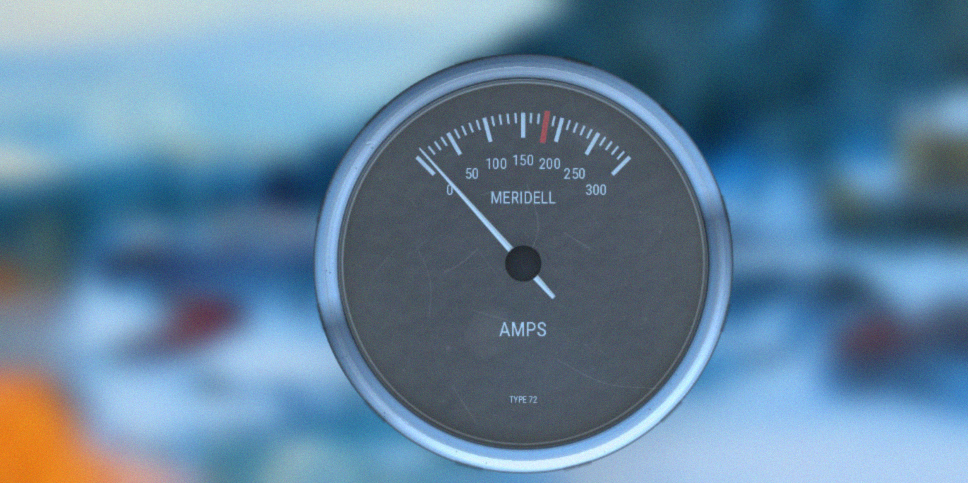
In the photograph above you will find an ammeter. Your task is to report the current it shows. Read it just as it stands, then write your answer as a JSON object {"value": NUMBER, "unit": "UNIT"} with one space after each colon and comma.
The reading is {"value": 10, "unit": "A"}
